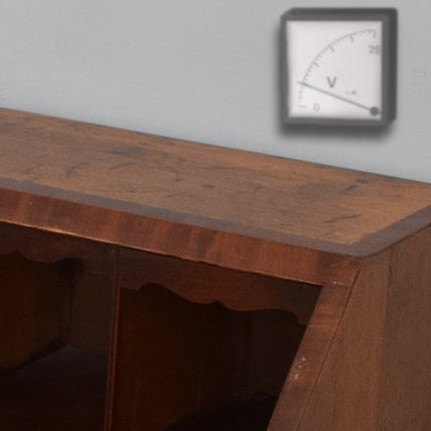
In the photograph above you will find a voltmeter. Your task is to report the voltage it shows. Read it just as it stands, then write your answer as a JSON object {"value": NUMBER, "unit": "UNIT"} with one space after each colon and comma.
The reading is {"value": 5, "unit": "V"}
